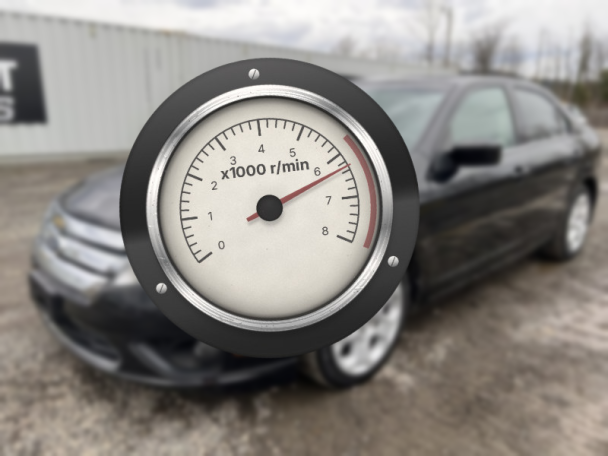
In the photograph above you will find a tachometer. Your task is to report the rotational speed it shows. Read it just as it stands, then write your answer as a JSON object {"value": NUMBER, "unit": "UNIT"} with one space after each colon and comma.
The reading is {"value": 6300, "unit": "rpm"}
